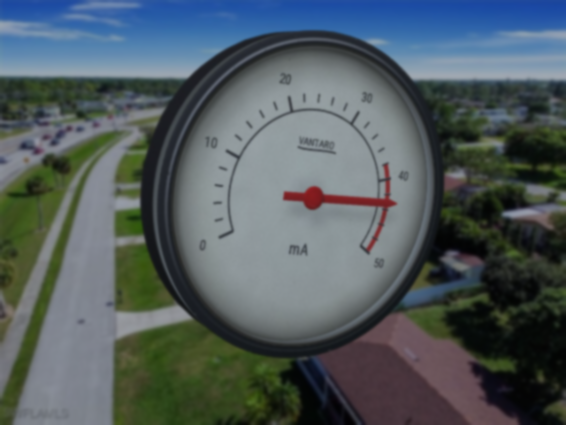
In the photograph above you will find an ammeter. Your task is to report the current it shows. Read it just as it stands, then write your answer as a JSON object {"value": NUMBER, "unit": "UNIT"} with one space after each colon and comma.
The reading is {"value": 43, "unit": "mA"}
